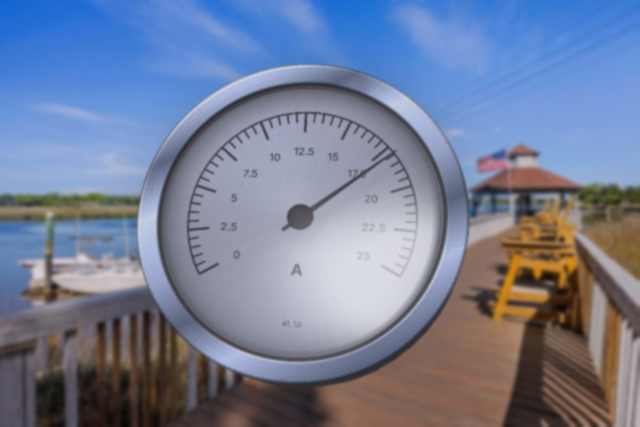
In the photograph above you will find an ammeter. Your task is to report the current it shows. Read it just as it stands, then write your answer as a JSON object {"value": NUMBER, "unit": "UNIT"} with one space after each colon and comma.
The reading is {"value": 18, "unit": "A"}
